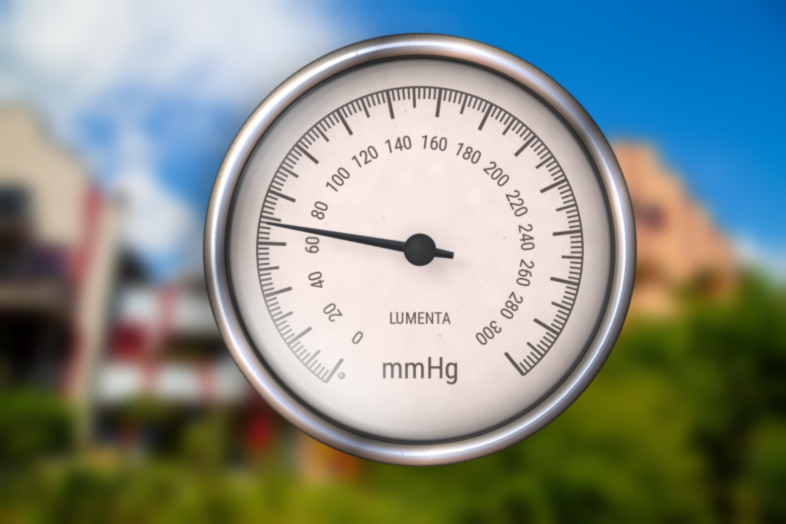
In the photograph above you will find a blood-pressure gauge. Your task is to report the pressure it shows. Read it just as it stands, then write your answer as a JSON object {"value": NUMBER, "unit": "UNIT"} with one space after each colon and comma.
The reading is {"value": 68, "unit": "mmHg"}
